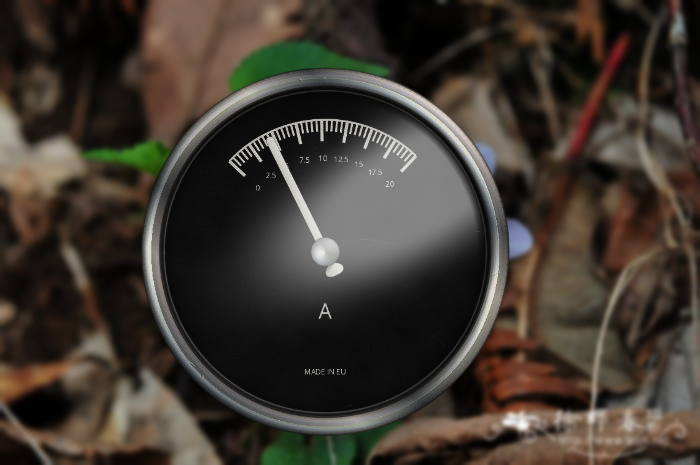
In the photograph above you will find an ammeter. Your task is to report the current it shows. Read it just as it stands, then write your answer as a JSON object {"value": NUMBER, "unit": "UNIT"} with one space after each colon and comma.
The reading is {"value": 4.5, "unit": "A"}
